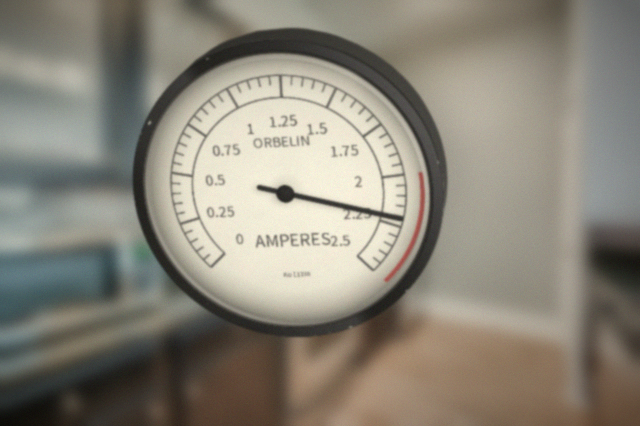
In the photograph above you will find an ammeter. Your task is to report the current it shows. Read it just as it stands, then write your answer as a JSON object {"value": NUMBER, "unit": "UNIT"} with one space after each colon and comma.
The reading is {"value": 2.2, "unit": "A"}
